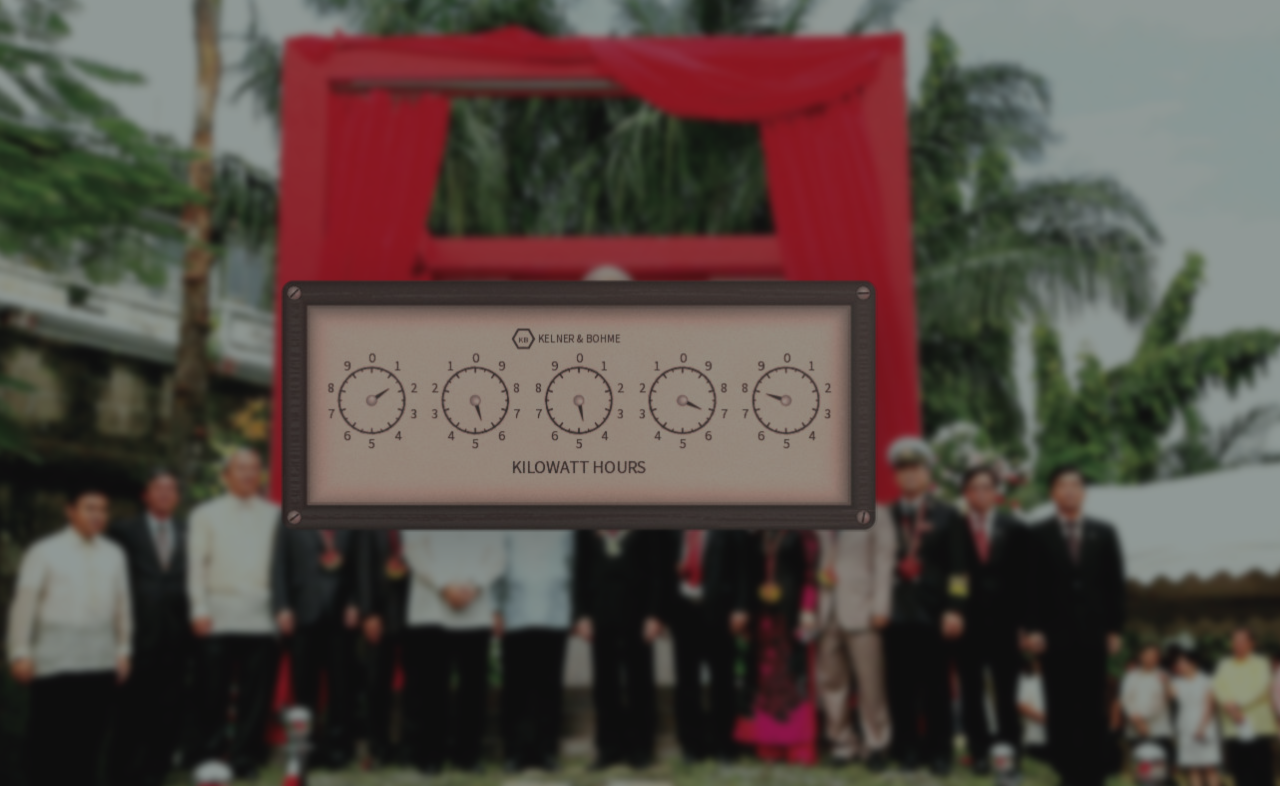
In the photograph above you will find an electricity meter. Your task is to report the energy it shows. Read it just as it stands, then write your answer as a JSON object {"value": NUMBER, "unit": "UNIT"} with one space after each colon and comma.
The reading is {"value": 15468, "unit": "kWh"}
